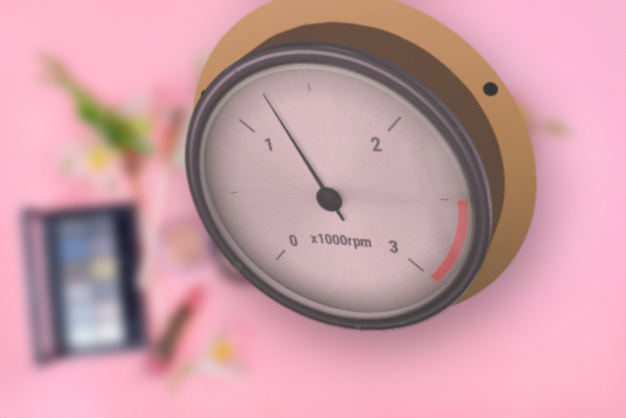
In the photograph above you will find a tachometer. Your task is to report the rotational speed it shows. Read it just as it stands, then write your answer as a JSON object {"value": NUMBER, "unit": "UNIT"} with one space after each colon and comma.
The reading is {"value": 1250, "unit": "rpm"}
